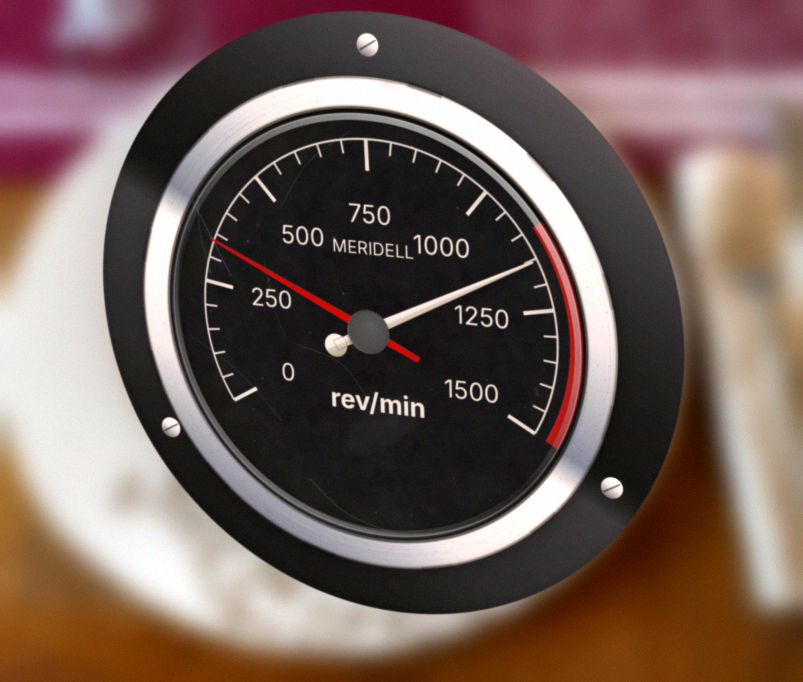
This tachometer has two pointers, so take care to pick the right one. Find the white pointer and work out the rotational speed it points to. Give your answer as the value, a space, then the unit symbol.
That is 1150 rpm
